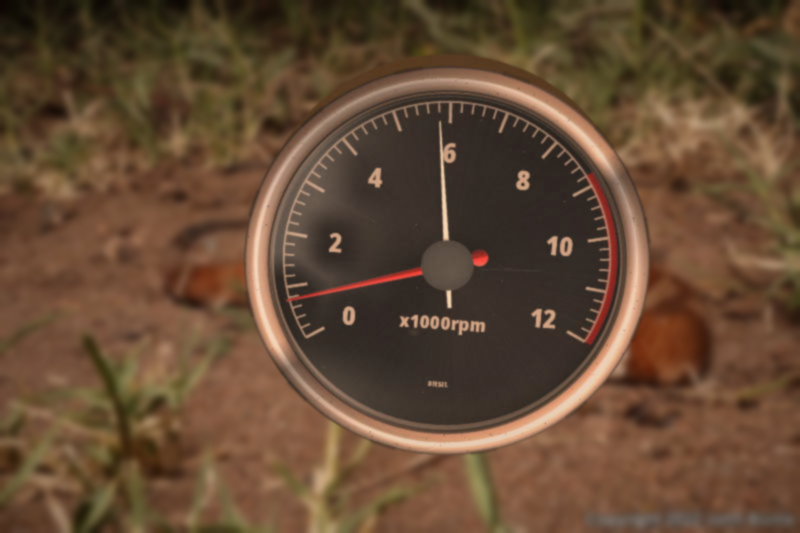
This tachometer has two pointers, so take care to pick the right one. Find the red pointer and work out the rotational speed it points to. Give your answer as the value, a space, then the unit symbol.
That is 800 rpm
